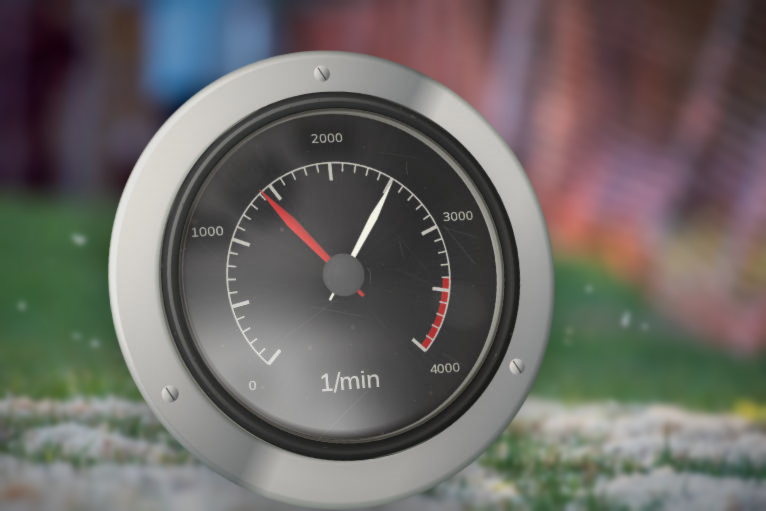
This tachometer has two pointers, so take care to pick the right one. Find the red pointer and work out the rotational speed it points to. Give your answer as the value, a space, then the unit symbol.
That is 1400 rpm
